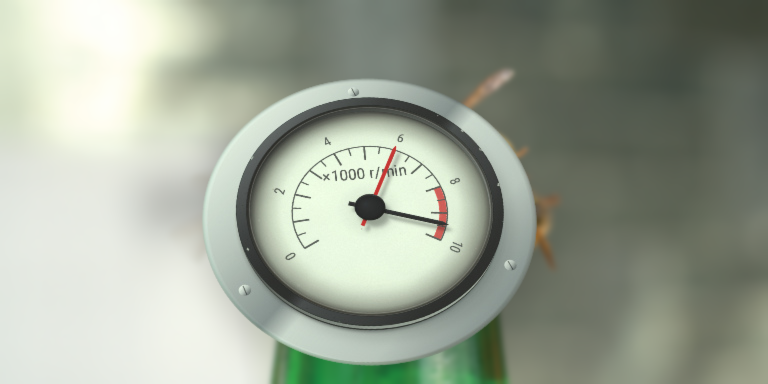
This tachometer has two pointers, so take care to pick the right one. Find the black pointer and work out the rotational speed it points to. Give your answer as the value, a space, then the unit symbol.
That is 9500 rpm
